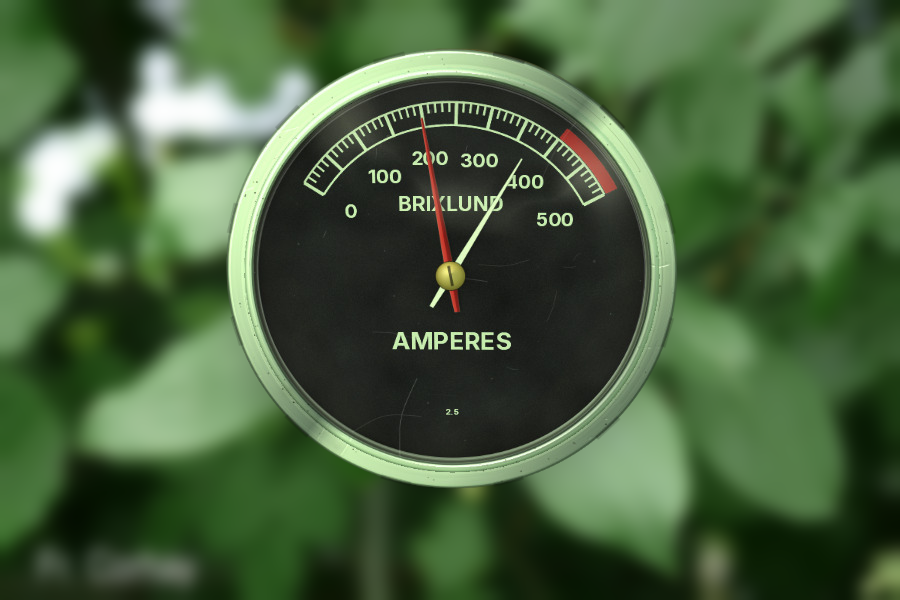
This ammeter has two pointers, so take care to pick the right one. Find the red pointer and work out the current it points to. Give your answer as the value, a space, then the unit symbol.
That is 200 A
